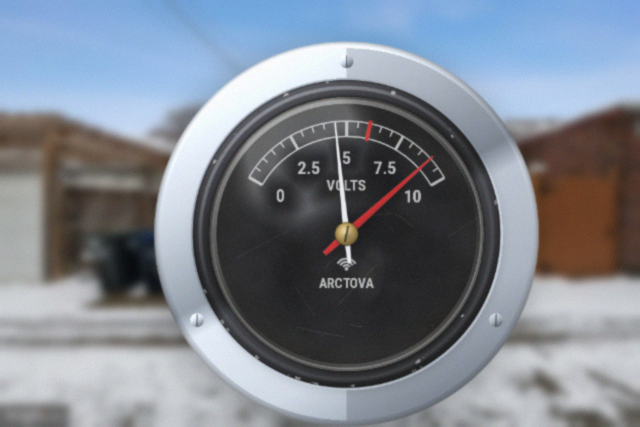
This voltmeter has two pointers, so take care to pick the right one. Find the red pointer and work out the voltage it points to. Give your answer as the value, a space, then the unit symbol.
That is 9 V
